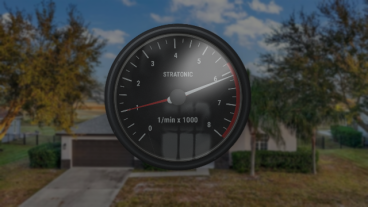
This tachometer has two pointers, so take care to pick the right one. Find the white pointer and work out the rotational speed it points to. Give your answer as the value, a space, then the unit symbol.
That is 6125 rpm
